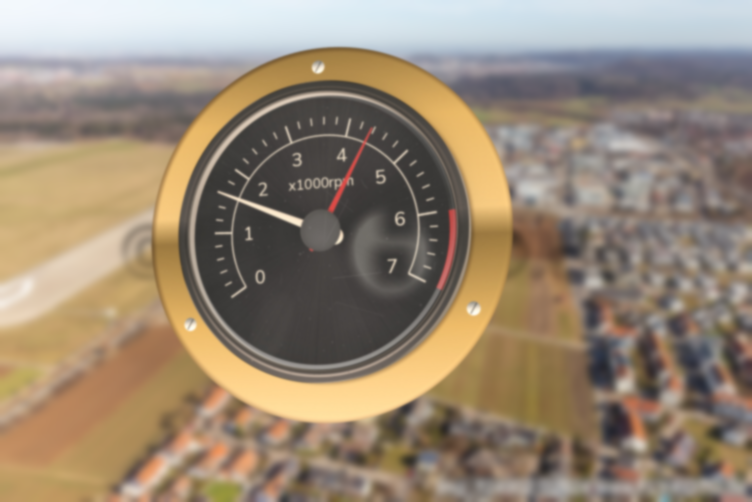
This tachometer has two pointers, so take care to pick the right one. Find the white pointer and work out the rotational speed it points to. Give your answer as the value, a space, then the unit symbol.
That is 1600 rpm
